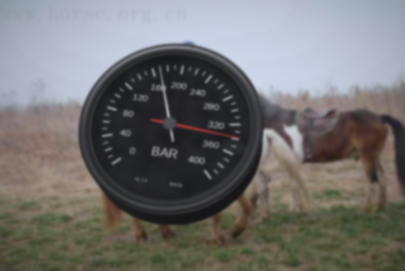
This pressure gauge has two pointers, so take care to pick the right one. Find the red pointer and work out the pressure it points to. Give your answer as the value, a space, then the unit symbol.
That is 340 bar
